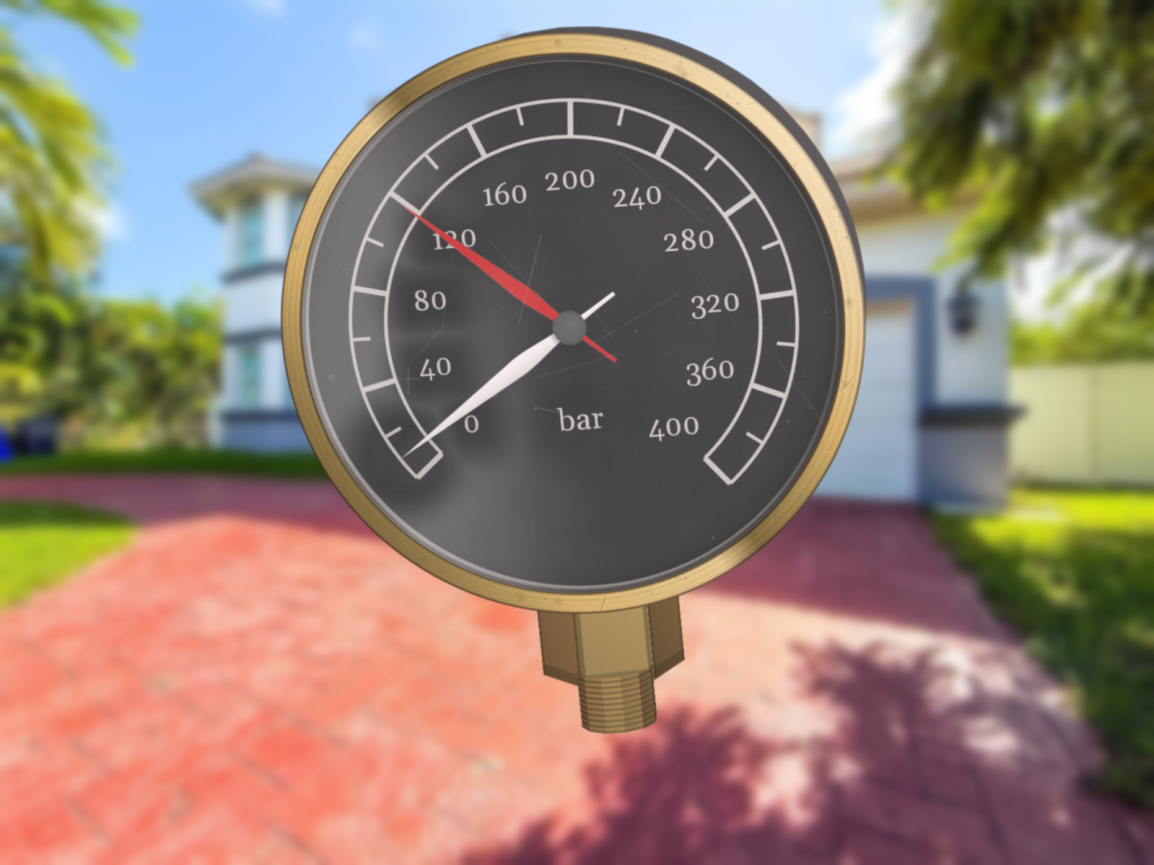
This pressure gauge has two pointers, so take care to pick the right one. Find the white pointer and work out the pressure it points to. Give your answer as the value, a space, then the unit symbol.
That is 10 bar
